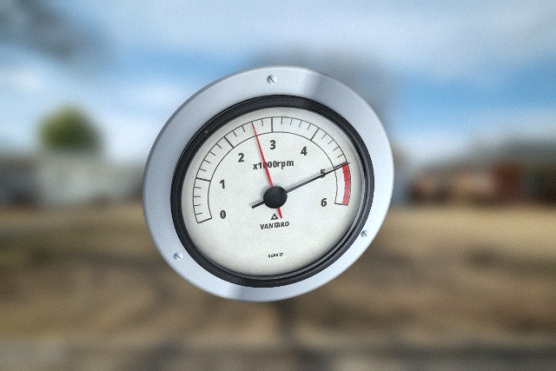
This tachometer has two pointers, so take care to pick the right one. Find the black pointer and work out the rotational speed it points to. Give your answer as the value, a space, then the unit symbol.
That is 5000 rpm
